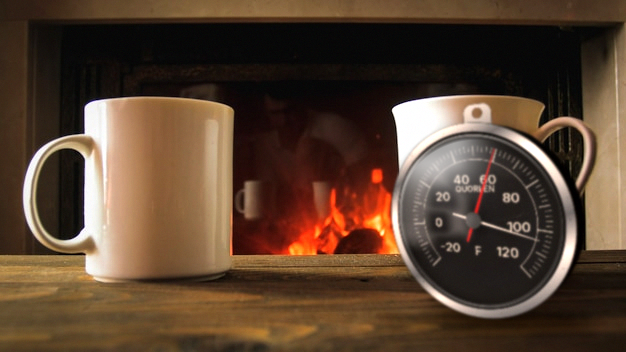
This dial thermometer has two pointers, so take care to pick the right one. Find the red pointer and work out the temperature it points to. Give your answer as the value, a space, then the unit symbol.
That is 60 °F
